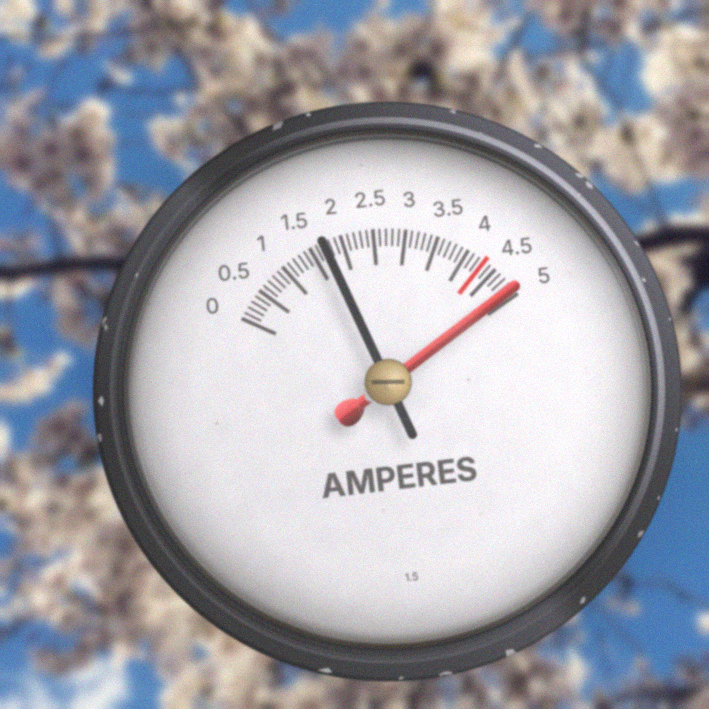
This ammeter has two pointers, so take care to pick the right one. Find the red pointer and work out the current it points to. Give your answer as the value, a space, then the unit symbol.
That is 4.9 A
